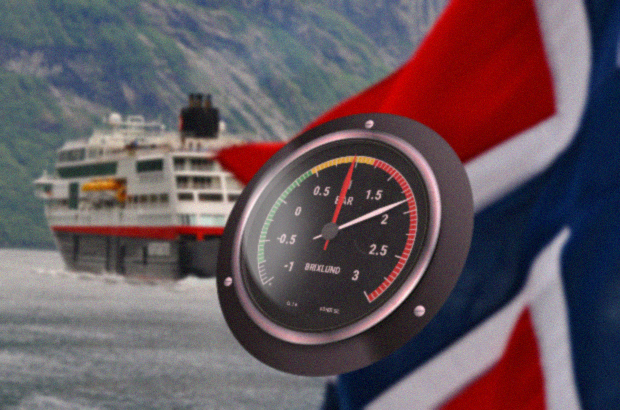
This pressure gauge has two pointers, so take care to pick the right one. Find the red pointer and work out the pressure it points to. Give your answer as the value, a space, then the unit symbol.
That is 1 bar
